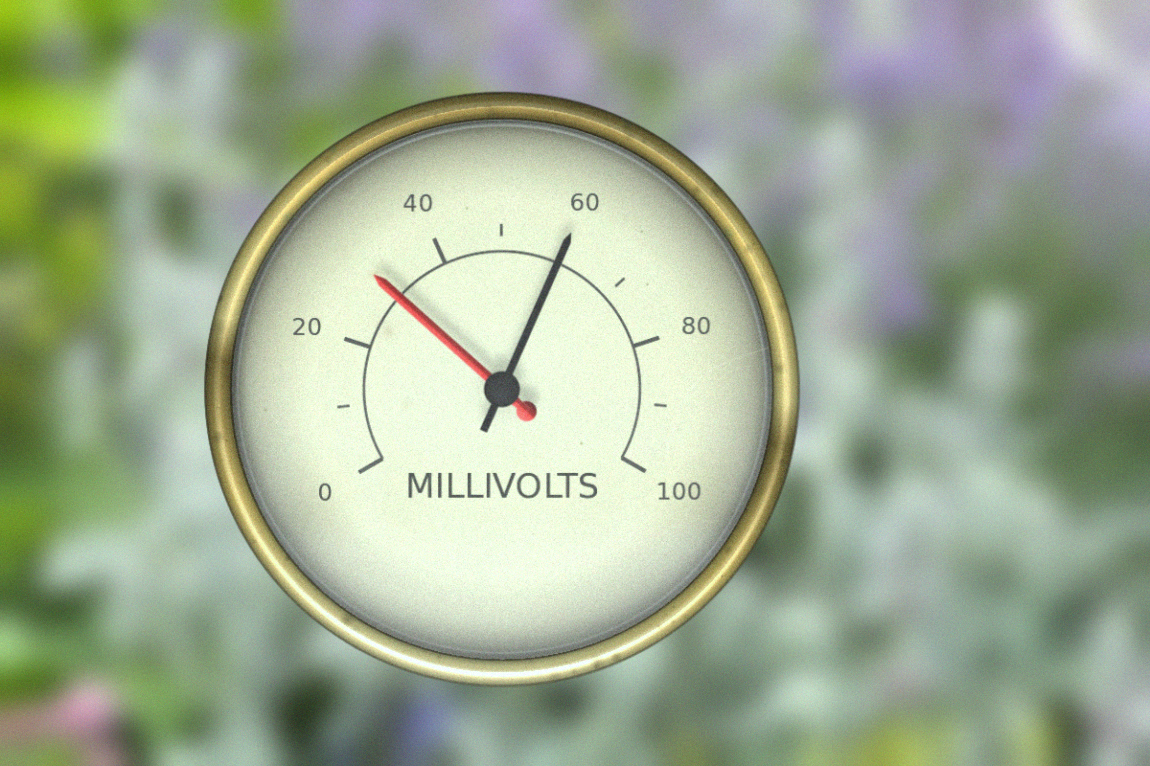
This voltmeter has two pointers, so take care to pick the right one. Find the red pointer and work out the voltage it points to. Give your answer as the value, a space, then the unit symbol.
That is 30 mV
